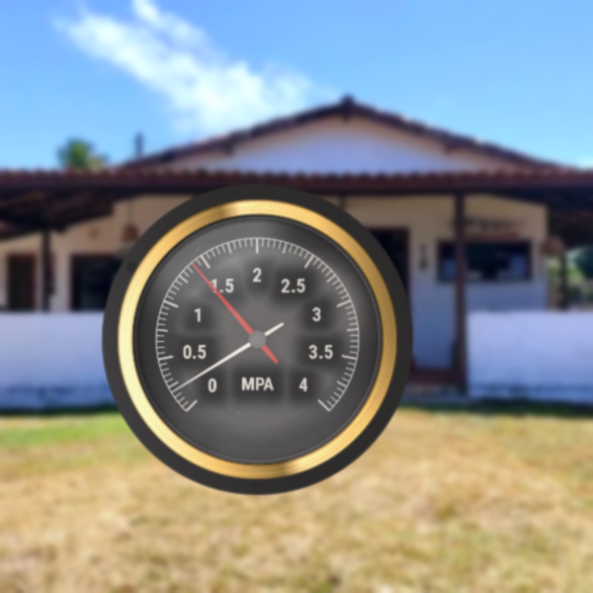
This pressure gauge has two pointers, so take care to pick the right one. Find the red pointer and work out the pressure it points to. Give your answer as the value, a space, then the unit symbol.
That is 1.4 MPa
